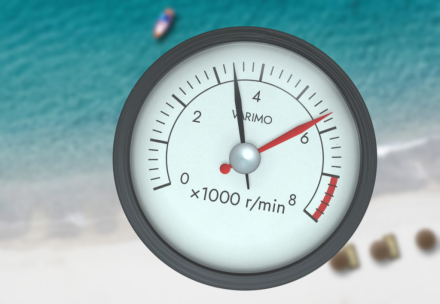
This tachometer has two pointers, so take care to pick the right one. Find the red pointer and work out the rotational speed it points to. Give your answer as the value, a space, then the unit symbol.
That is 5700 rpm
